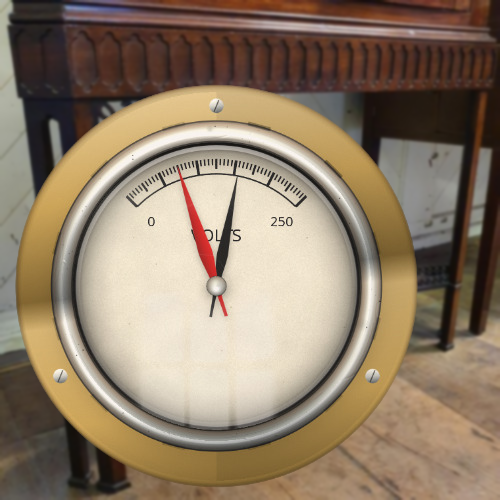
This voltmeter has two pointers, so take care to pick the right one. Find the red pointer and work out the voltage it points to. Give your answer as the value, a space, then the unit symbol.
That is 75 V
